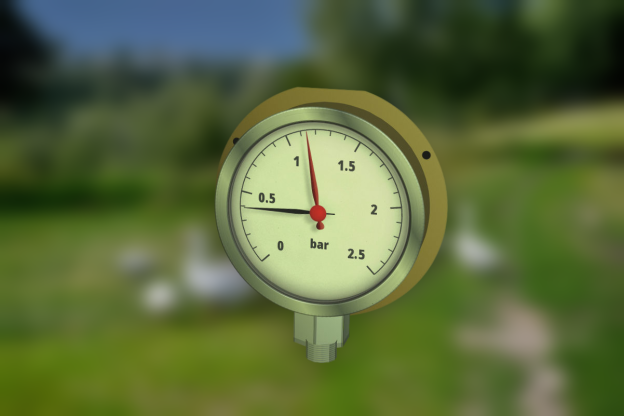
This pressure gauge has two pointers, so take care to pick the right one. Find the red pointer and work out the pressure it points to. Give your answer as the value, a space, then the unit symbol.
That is 1.15 bar
